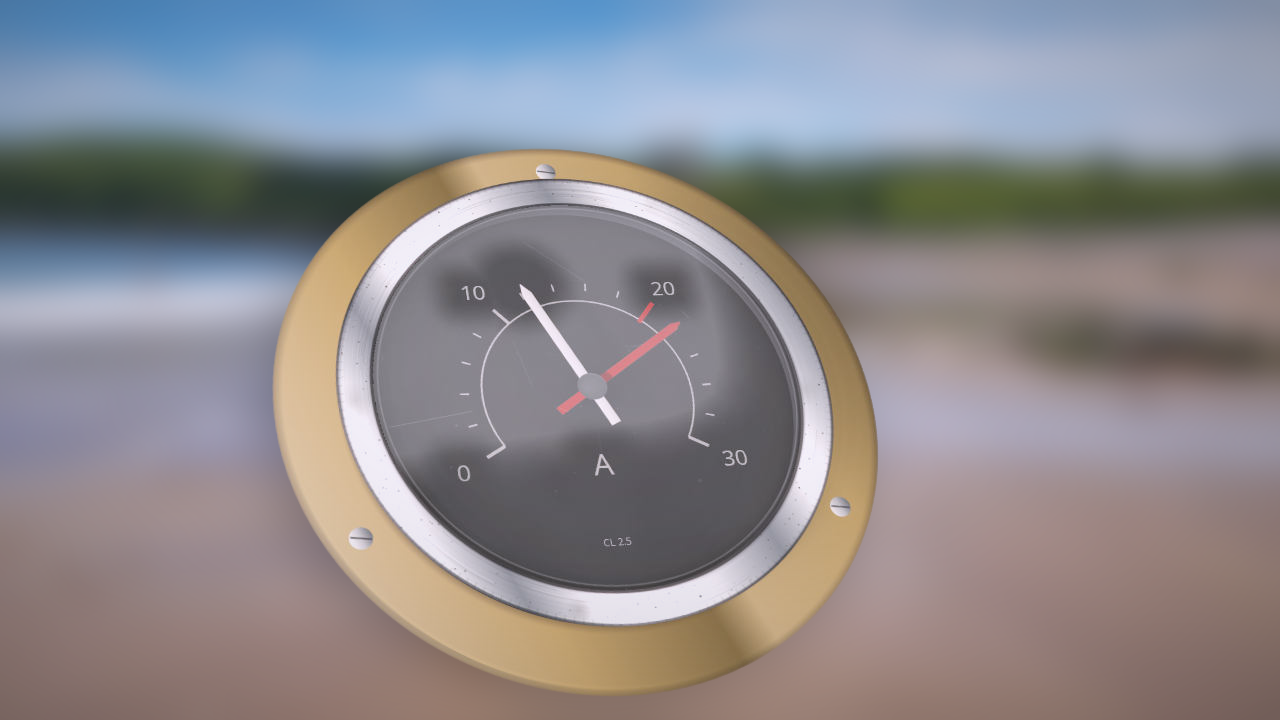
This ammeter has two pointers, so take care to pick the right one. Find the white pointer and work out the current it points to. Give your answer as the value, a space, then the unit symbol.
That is 12 A
